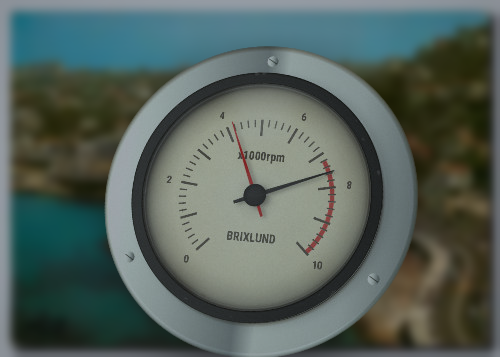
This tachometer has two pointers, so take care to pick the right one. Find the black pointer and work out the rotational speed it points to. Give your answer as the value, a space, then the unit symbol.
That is 7600 rpm
